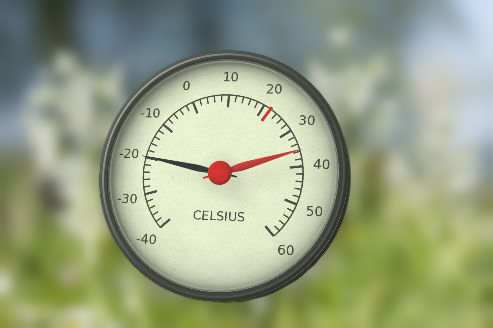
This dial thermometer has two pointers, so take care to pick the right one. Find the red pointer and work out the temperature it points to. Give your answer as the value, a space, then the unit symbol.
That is 36 °C
